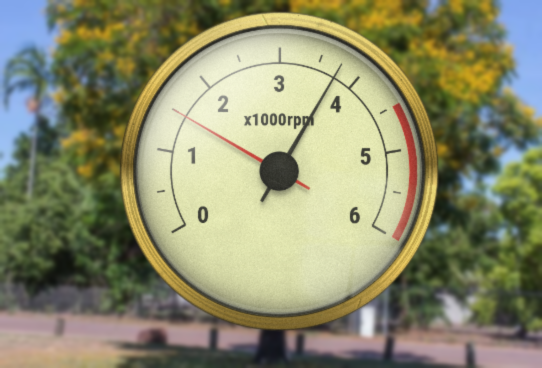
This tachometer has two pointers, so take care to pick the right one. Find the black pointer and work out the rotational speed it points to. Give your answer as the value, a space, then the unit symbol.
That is 3750 rpm
